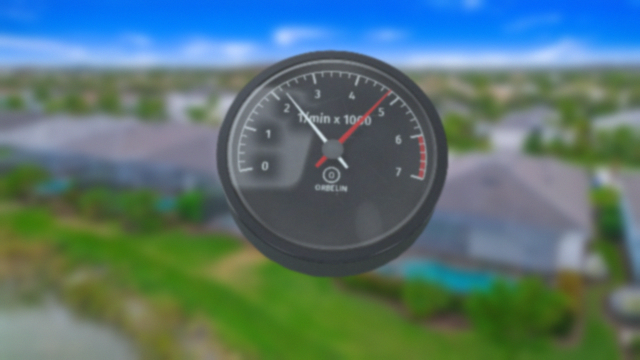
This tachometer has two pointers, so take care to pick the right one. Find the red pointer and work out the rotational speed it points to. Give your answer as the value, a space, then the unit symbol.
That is 4800 rpm
